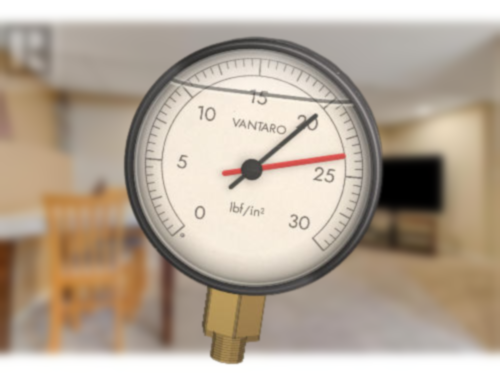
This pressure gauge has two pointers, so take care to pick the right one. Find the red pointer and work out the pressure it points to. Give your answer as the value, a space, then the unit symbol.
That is 23.5 psi
